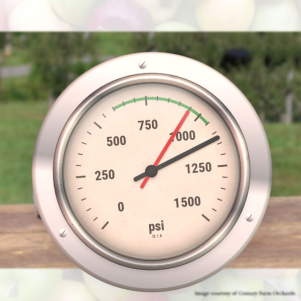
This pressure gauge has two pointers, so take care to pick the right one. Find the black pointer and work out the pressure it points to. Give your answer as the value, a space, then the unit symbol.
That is 1125 psi
